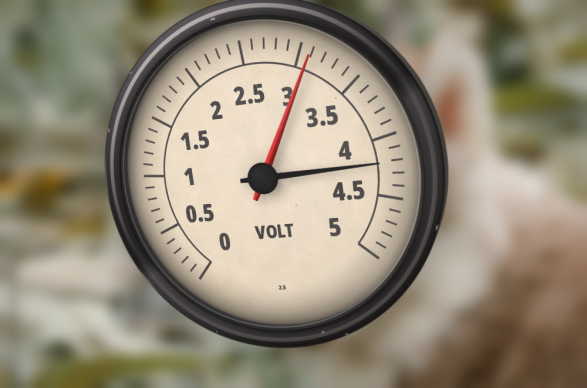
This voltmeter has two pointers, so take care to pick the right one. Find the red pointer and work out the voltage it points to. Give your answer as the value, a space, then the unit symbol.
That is 3.1 V
